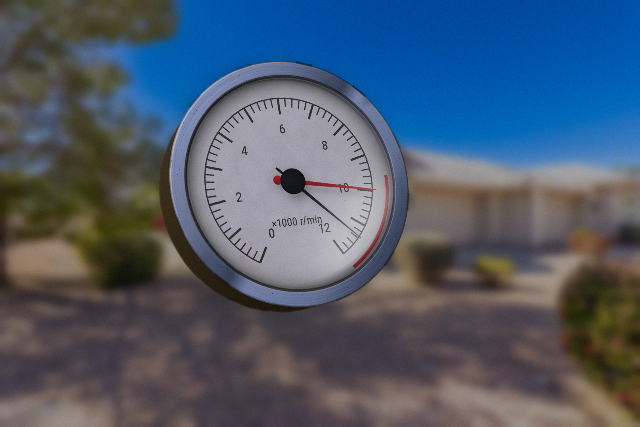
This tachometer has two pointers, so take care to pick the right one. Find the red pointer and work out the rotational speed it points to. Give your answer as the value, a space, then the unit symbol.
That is 10000 rpm
